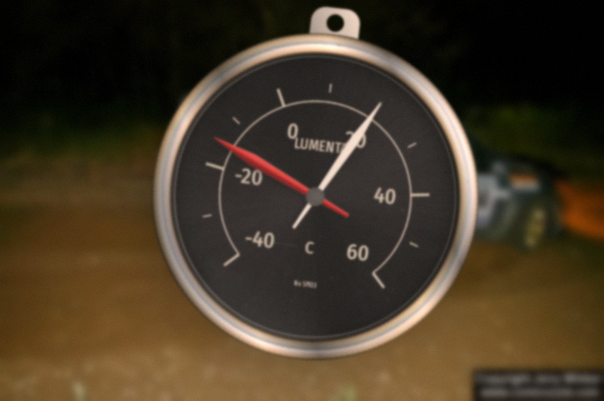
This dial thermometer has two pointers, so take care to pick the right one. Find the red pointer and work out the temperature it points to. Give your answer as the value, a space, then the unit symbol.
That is -15 °C
